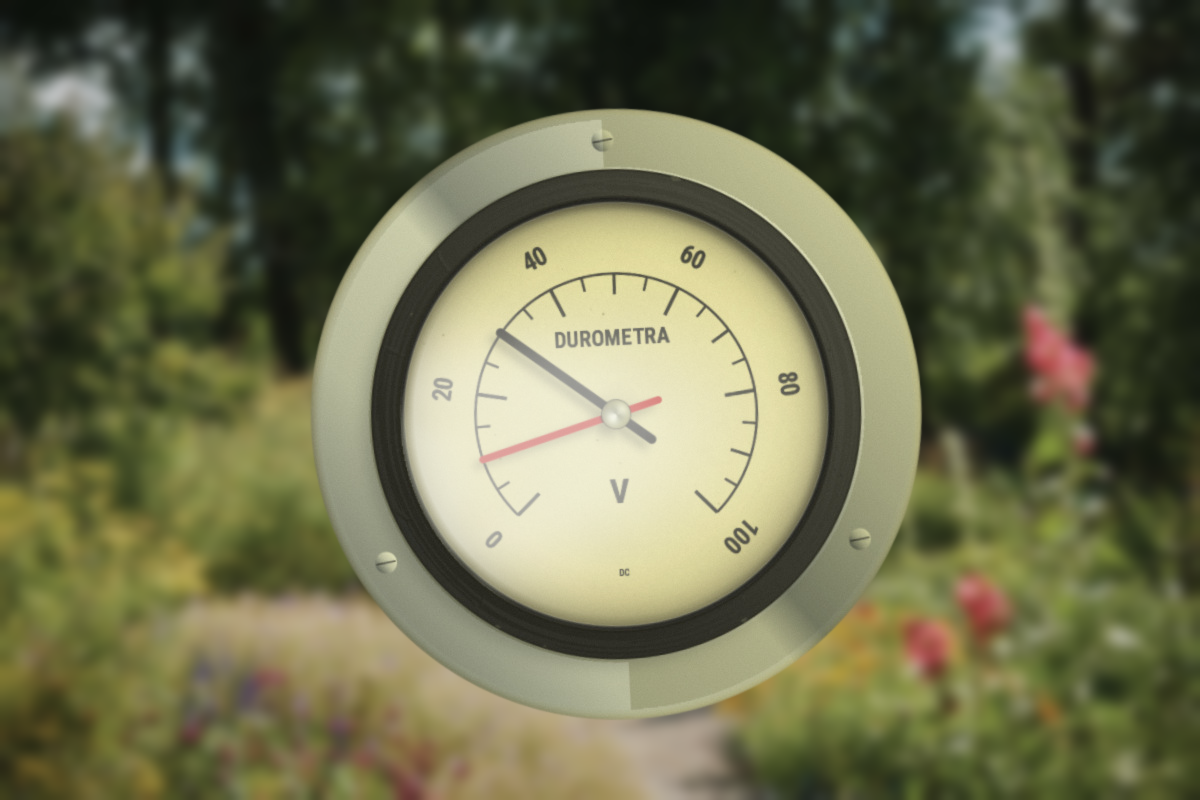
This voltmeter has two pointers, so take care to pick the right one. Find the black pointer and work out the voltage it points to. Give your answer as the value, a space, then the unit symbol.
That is 30 V
